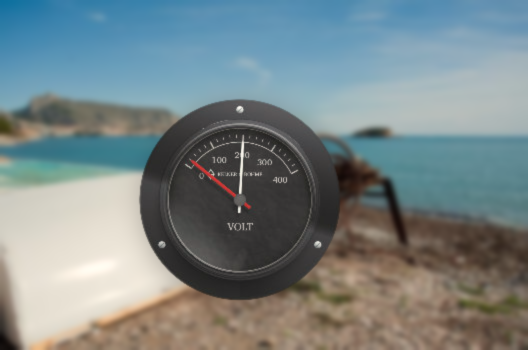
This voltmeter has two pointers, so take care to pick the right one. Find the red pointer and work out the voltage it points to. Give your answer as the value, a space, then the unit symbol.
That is 20 V
